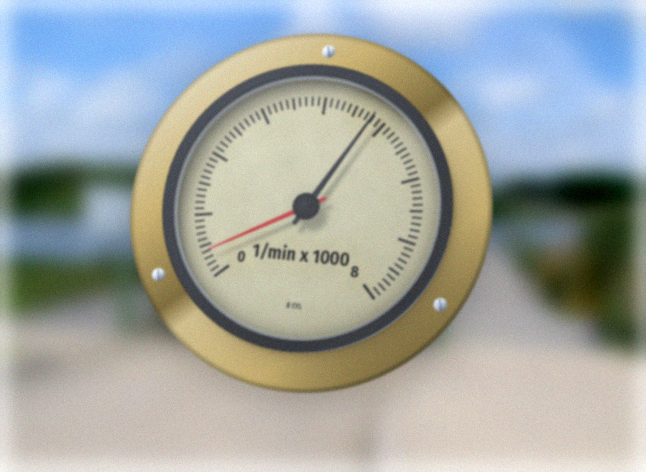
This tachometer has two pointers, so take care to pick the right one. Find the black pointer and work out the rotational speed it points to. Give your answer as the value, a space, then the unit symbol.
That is 4800 rpm
